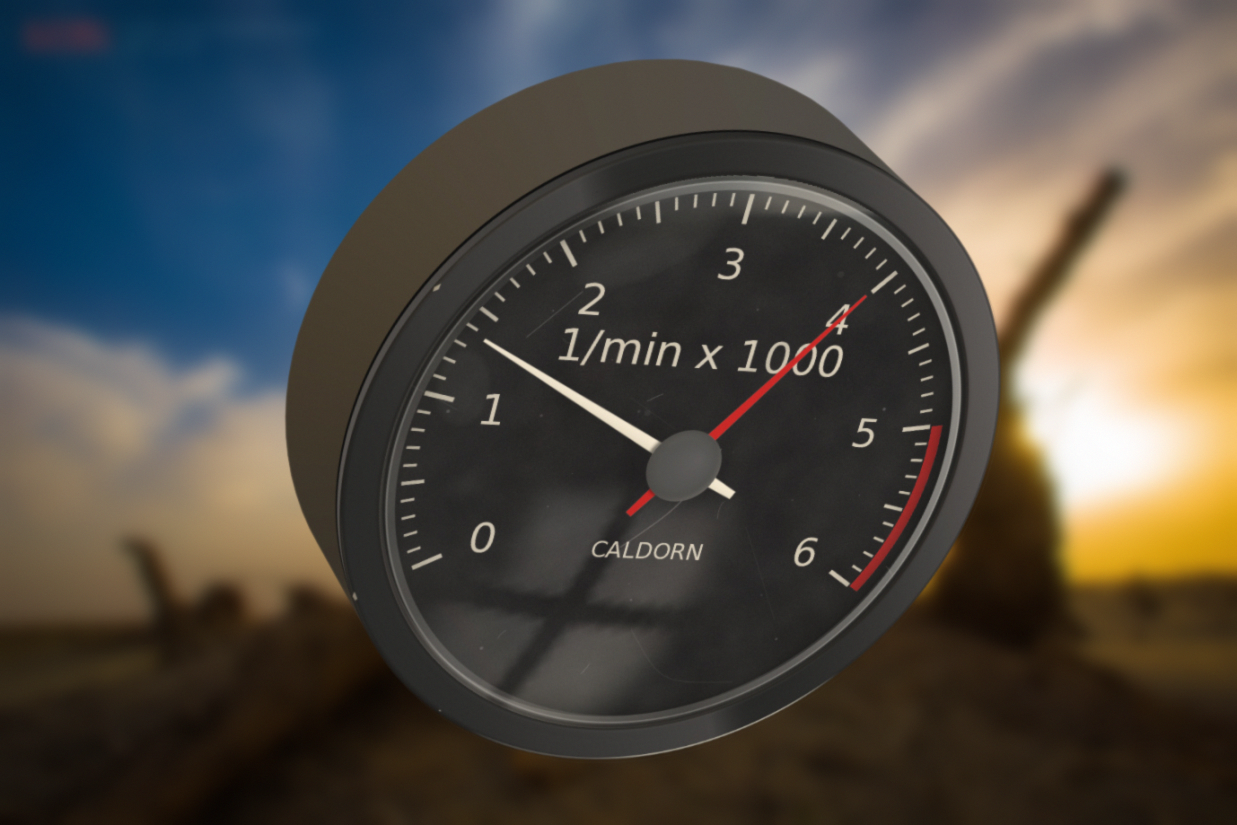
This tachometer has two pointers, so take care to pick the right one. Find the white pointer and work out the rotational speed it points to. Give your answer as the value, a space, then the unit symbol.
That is 1400 rpm
